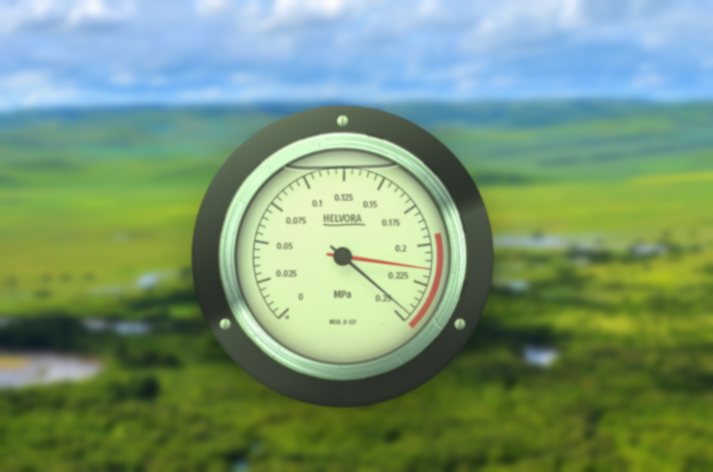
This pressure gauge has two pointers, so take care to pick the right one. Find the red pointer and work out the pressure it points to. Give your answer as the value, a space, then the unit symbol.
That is 0.215 MPa
